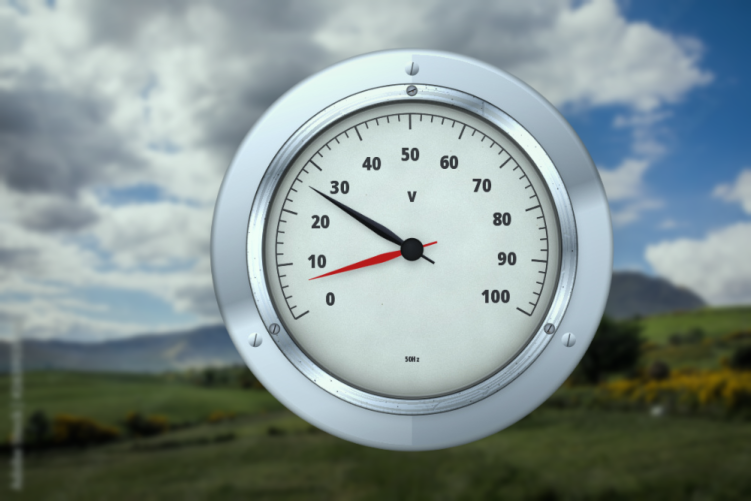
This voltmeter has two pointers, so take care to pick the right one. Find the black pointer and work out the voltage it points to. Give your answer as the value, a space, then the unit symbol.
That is 26 V
